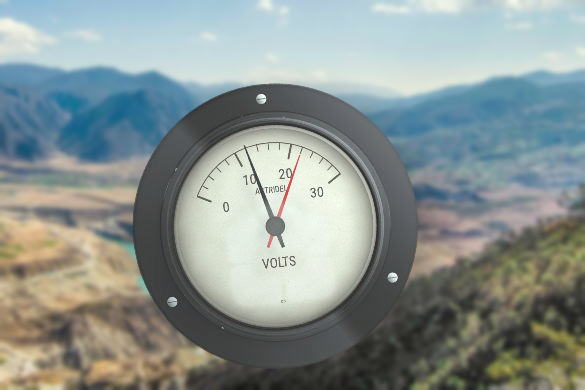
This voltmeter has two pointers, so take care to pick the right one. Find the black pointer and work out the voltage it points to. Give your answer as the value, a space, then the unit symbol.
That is 12 V
